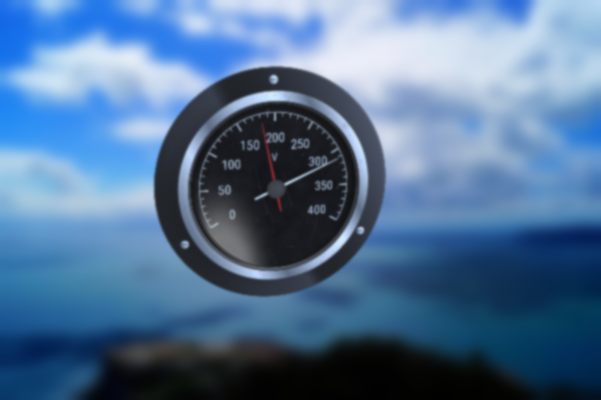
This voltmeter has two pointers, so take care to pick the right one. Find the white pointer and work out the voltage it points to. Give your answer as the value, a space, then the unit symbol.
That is 310 V
